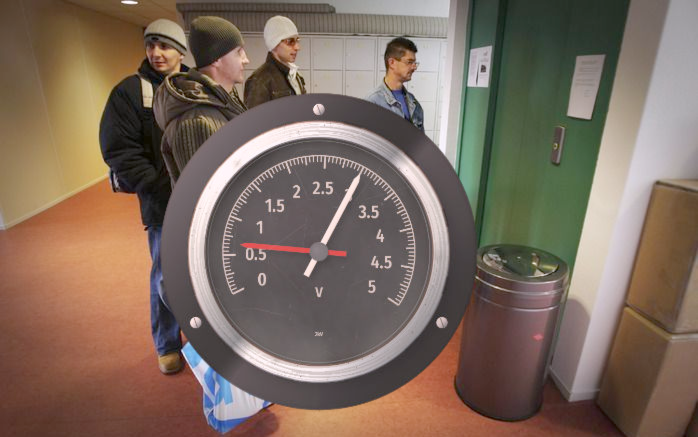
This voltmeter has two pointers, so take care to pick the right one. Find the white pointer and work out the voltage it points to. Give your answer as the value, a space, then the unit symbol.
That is 3 V
